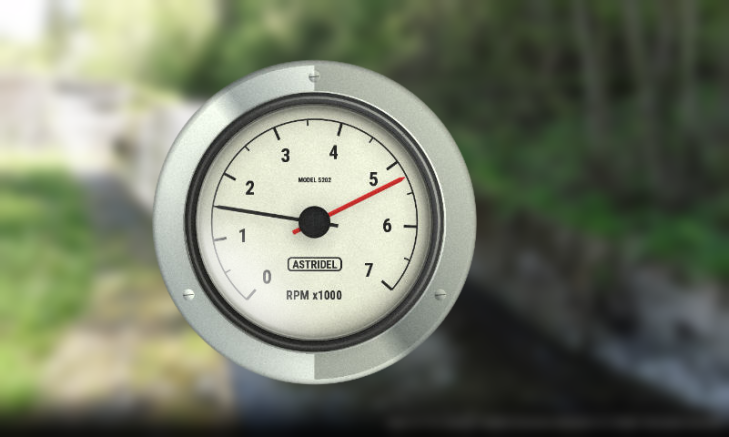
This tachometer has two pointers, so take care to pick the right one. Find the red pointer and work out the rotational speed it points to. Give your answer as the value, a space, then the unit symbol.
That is 5250 rpm
